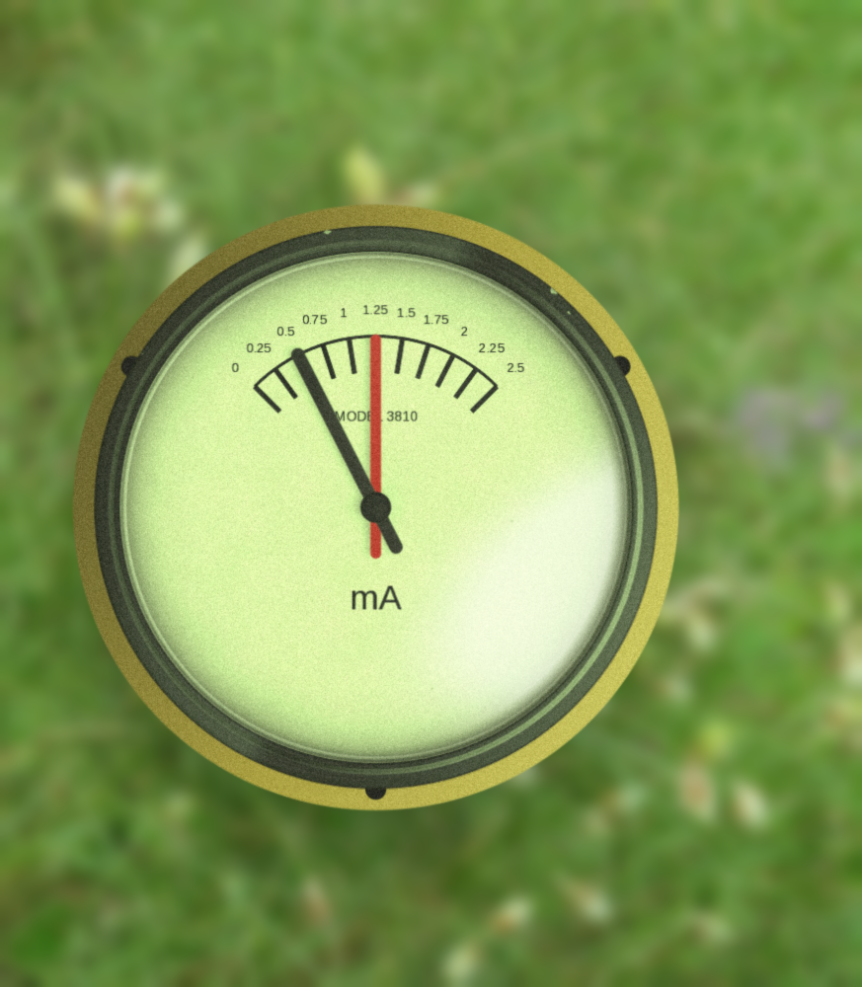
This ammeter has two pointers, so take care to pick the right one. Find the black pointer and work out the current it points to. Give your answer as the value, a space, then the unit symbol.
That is 0.5 mA
